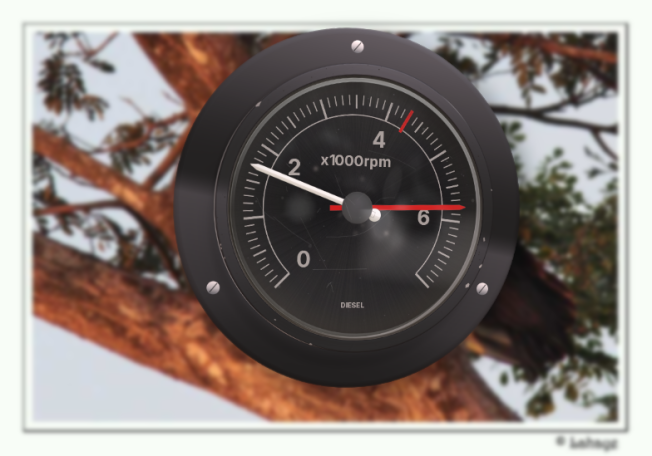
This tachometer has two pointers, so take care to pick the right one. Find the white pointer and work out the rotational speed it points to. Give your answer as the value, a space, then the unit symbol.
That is 1700 rpm
